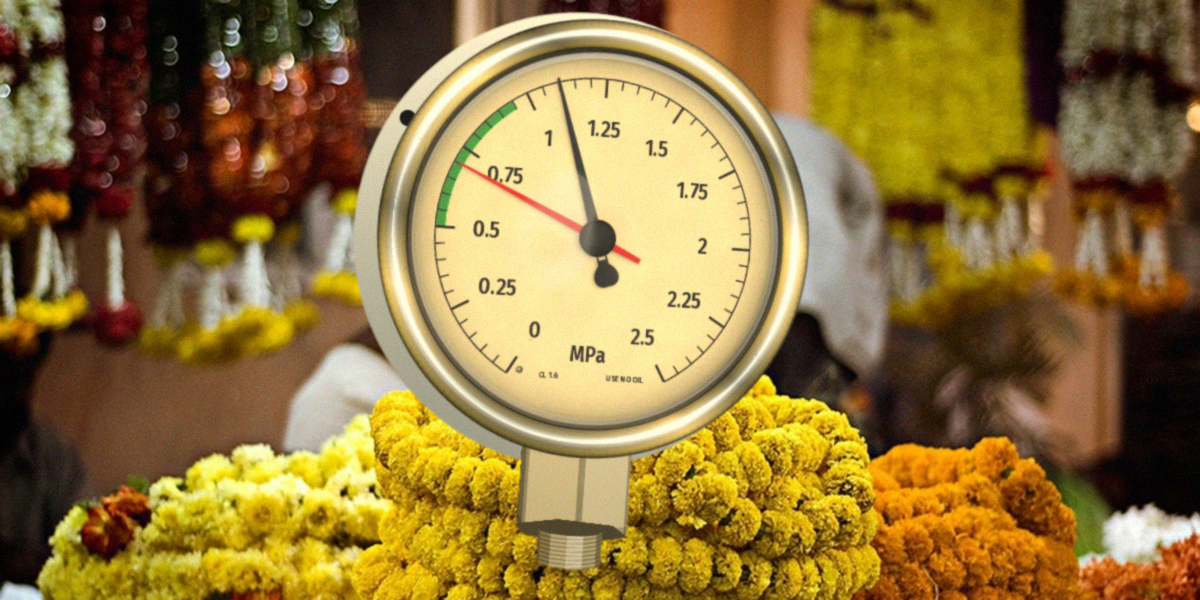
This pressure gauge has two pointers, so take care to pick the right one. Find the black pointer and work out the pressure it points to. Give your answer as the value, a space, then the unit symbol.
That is 1.1 MPa
